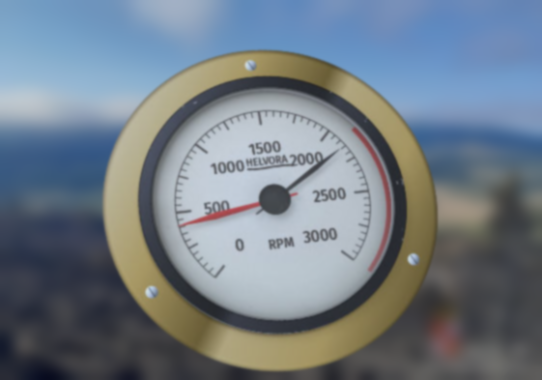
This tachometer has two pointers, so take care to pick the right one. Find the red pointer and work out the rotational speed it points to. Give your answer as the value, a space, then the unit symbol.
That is 400 rpm
